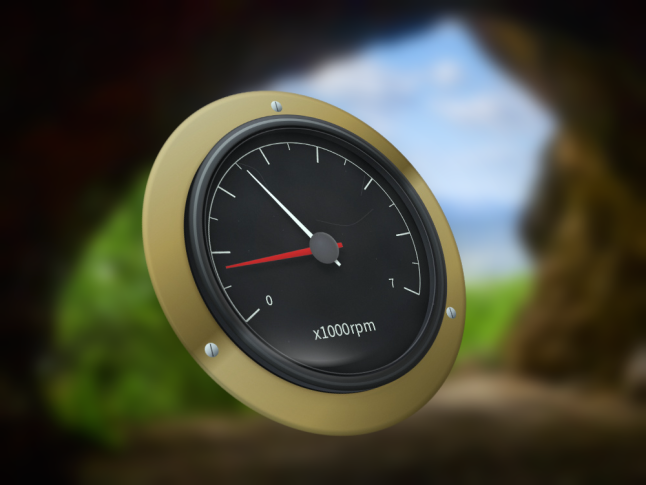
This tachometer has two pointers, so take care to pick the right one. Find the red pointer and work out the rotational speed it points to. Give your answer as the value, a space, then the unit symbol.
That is 750 rpm
